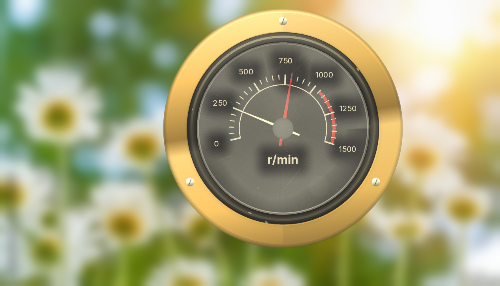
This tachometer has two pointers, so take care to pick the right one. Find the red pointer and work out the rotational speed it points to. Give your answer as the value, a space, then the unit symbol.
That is 800 rpm
